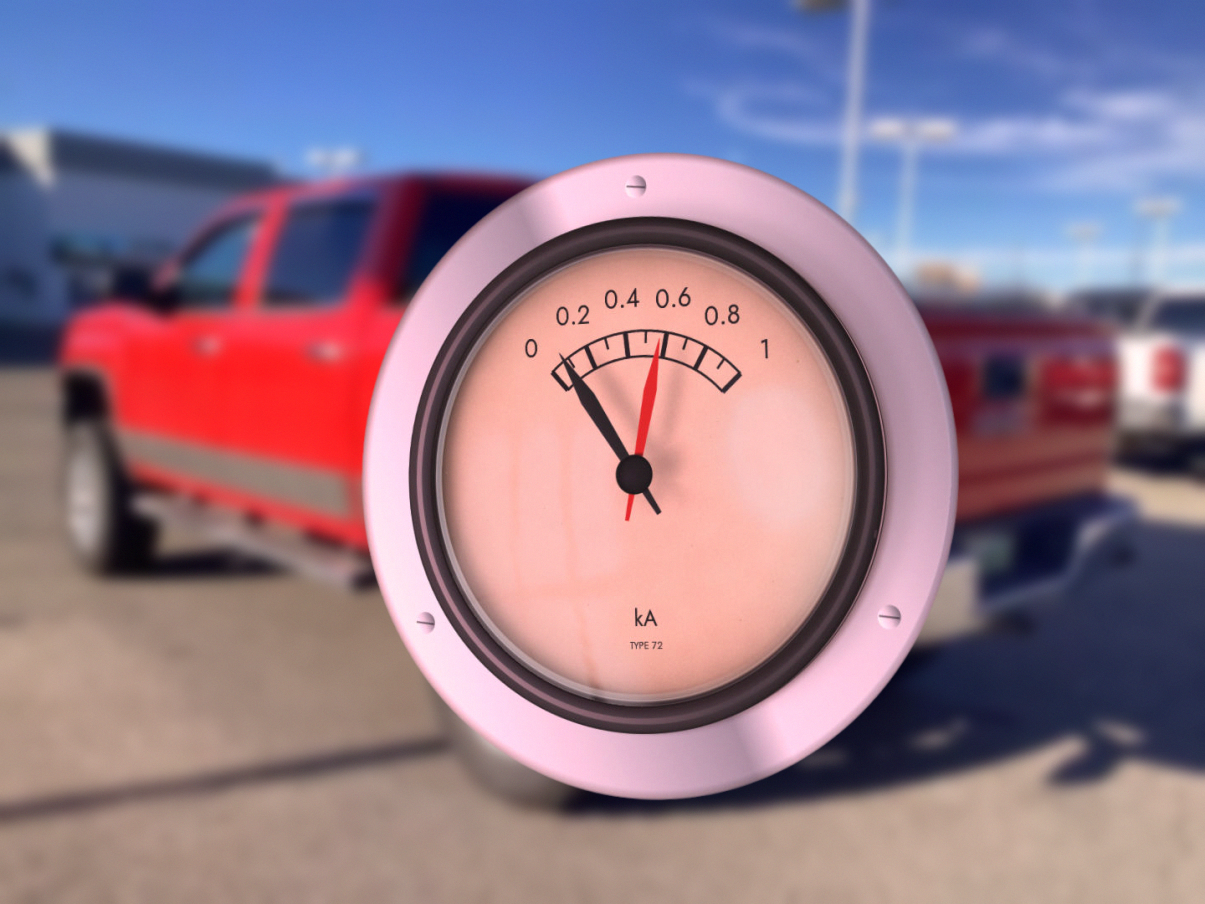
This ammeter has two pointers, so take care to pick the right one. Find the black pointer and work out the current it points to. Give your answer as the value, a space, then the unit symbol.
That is 0.1 kA
